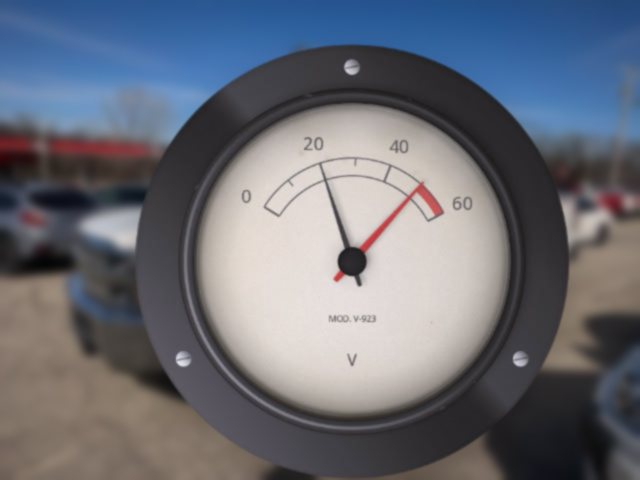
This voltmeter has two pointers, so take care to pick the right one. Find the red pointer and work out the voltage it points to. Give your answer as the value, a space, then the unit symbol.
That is 50 V
